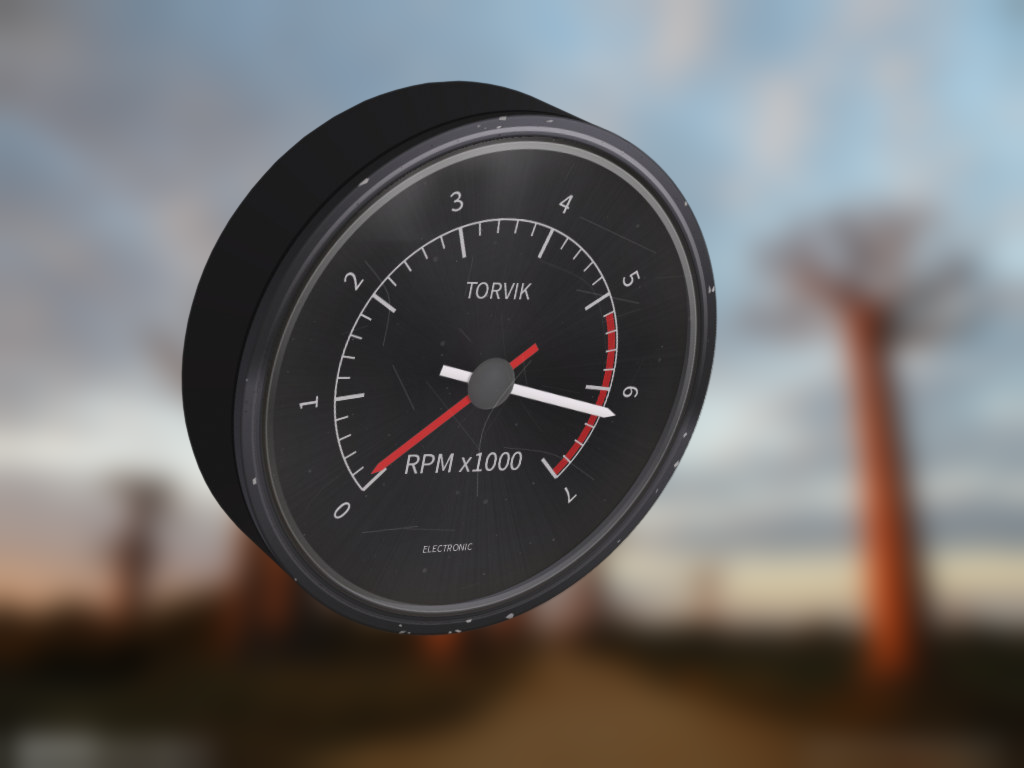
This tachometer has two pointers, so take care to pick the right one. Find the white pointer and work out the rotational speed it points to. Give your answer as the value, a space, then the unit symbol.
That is 6200 rpm
